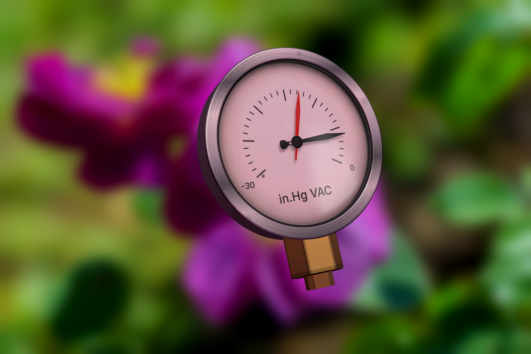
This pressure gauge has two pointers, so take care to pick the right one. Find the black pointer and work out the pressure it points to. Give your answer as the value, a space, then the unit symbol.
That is -4 inHg
